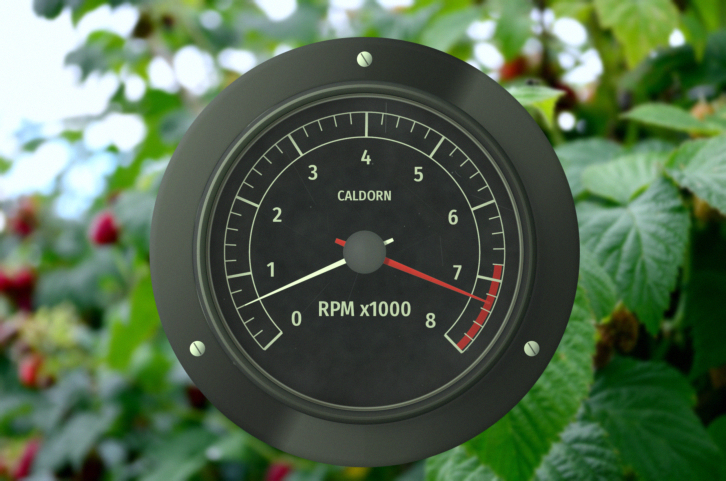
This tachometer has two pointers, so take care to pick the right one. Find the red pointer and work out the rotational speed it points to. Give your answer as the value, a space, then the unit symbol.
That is 7300 rpm
